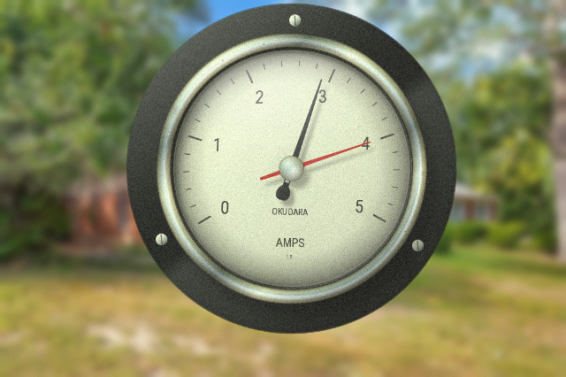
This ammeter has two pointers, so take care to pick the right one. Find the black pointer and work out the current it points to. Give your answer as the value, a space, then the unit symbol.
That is 2.9 A
